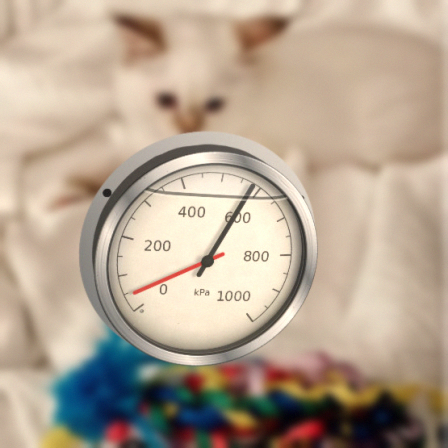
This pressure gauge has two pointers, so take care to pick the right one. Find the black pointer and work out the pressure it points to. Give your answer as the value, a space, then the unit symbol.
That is 575 kPa
